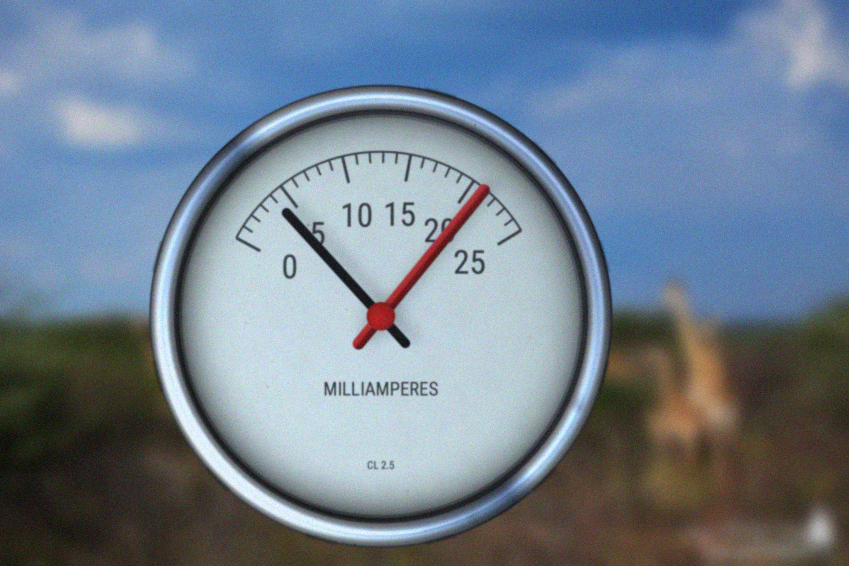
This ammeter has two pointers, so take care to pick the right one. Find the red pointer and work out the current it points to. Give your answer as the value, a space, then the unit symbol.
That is 21 mA
